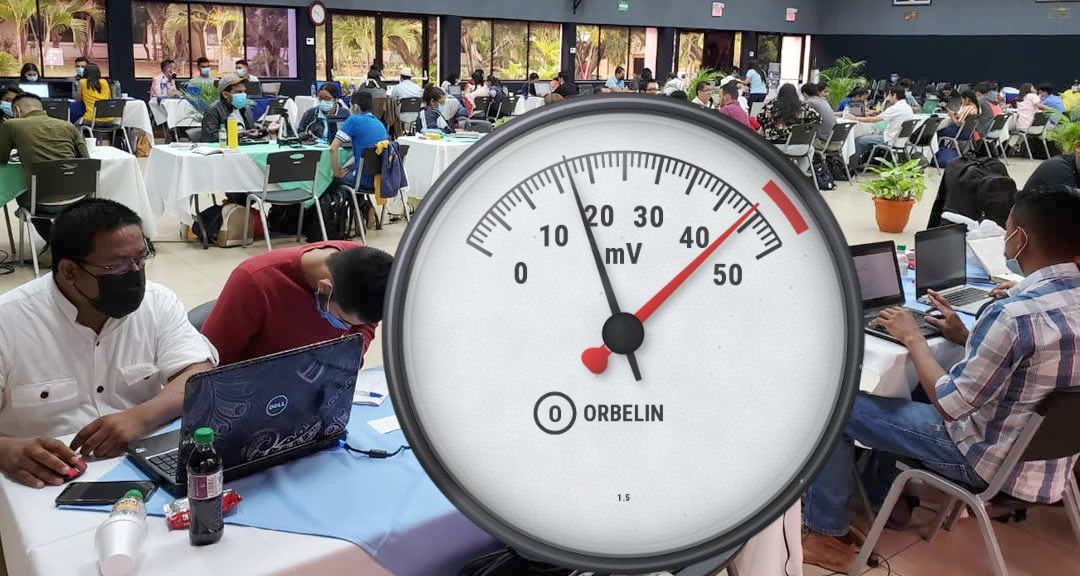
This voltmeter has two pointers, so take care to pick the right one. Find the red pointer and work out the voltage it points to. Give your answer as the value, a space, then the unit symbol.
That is 44 mV
